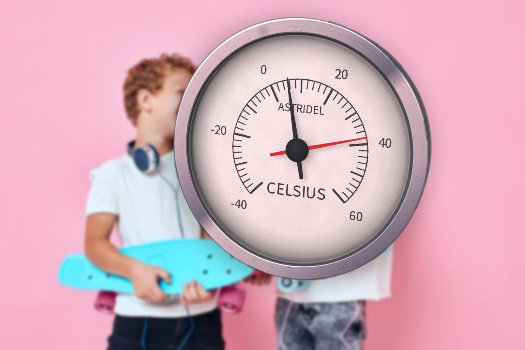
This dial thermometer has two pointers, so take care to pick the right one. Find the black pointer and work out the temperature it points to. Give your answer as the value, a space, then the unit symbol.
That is 6 °C
